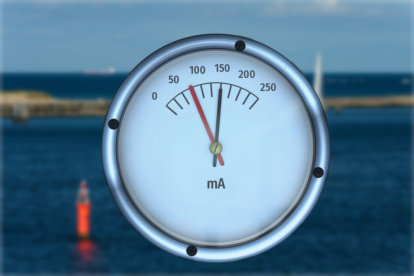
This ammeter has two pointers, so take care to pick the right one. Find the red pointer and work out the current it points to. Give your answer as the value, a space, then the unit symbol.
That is 75 mA
